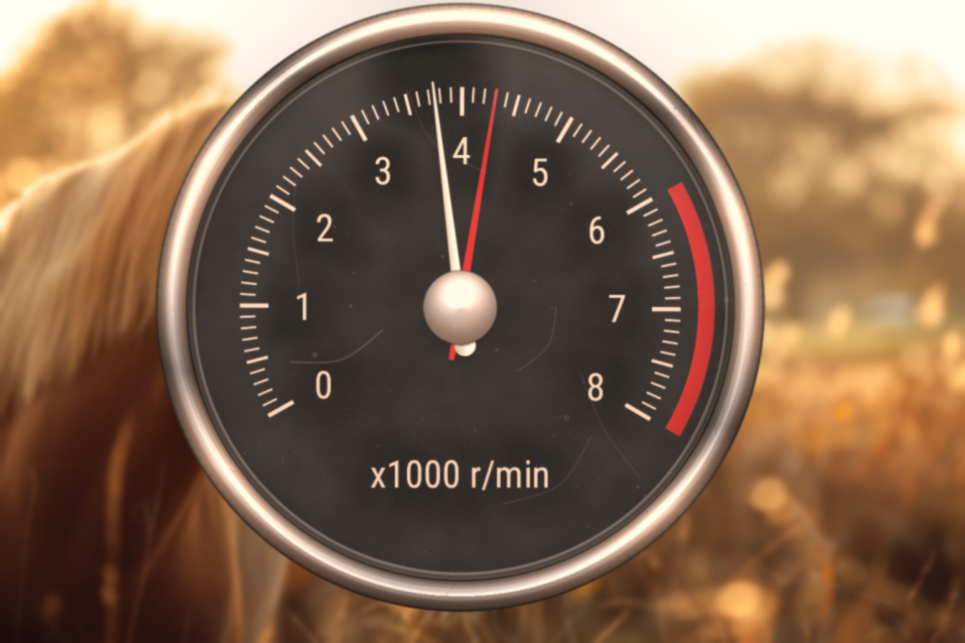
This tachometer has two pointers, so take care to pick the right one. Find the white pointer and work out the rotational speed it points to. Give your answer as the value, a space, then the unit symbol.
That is 3750 rpm
